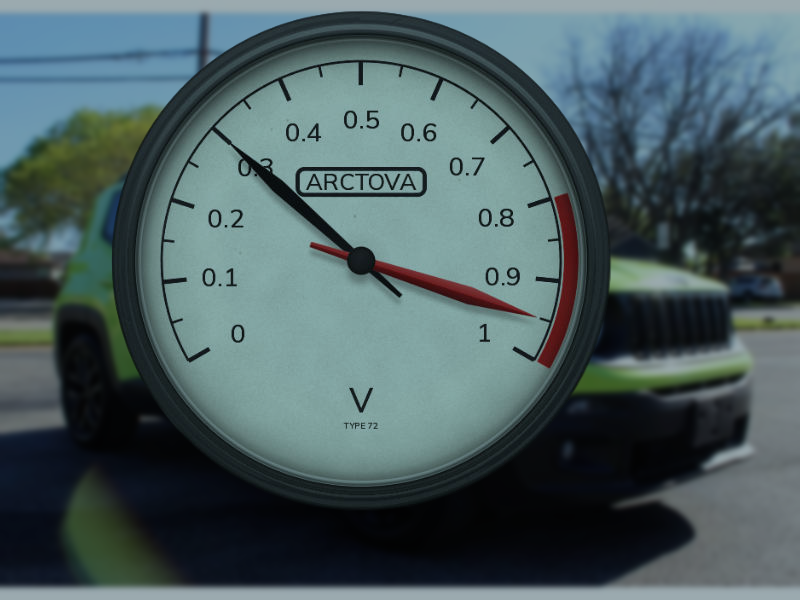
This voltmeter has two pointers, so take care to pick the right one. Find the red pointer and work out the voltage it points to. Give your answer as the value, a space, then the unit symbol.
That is 0.95 V
